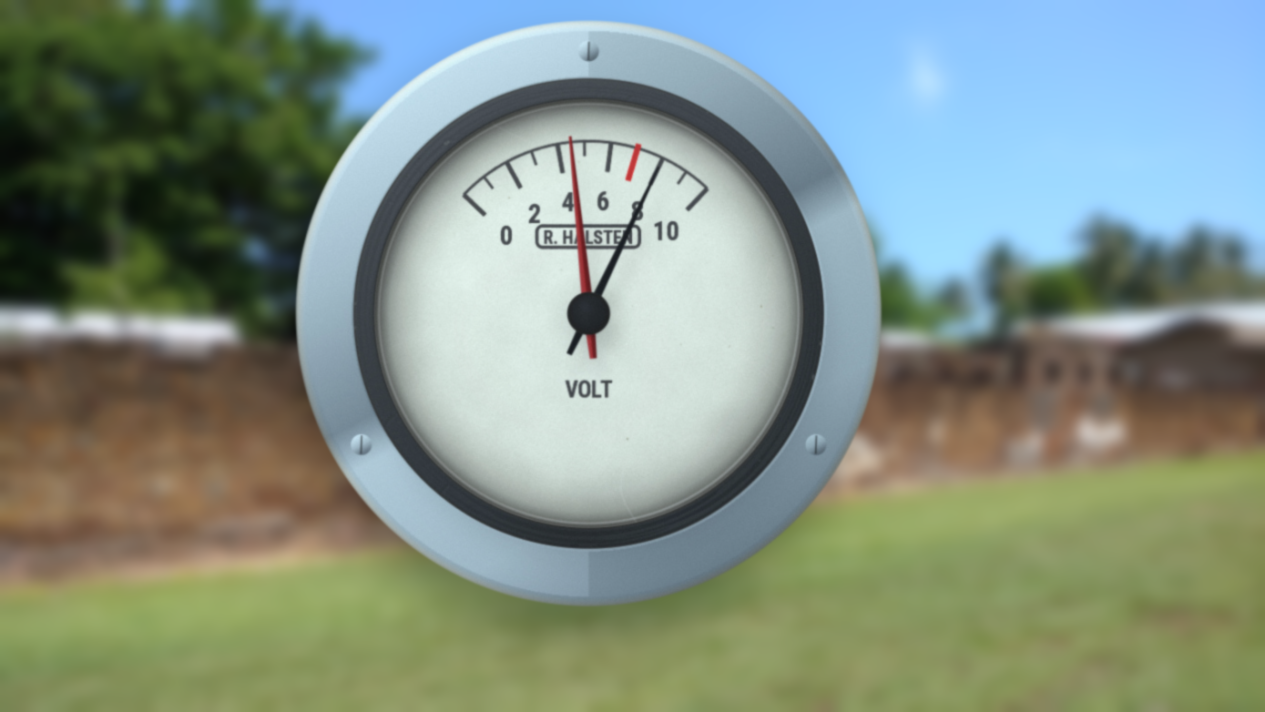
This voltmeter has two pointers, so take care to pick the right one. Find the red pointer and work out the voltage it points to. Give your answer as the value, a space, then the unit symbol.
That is 4.5 V
